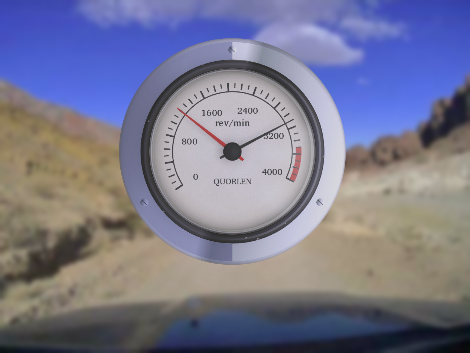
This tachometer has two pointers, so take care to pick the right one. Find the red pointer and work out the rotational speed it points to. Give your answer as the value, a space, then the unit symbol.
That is 1200 rpm
